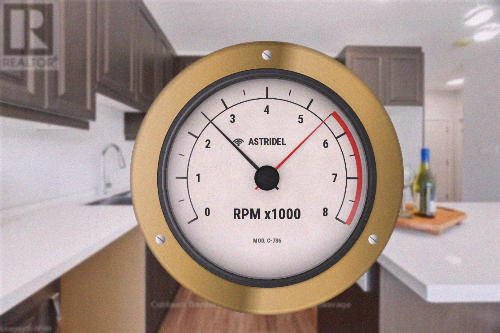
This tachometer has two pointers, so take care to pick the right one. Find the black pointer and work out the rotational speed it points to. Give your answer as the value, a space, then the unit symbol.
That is 2500 rpm
